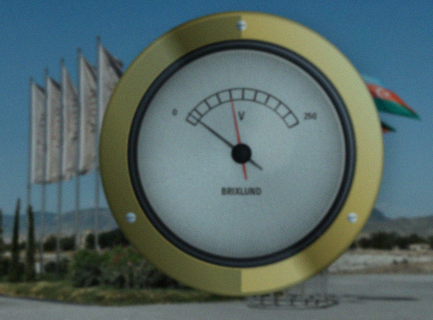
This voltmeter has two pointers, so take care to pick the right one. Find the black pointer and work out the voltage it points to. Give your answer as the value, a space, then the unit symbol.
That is 12.5 V
